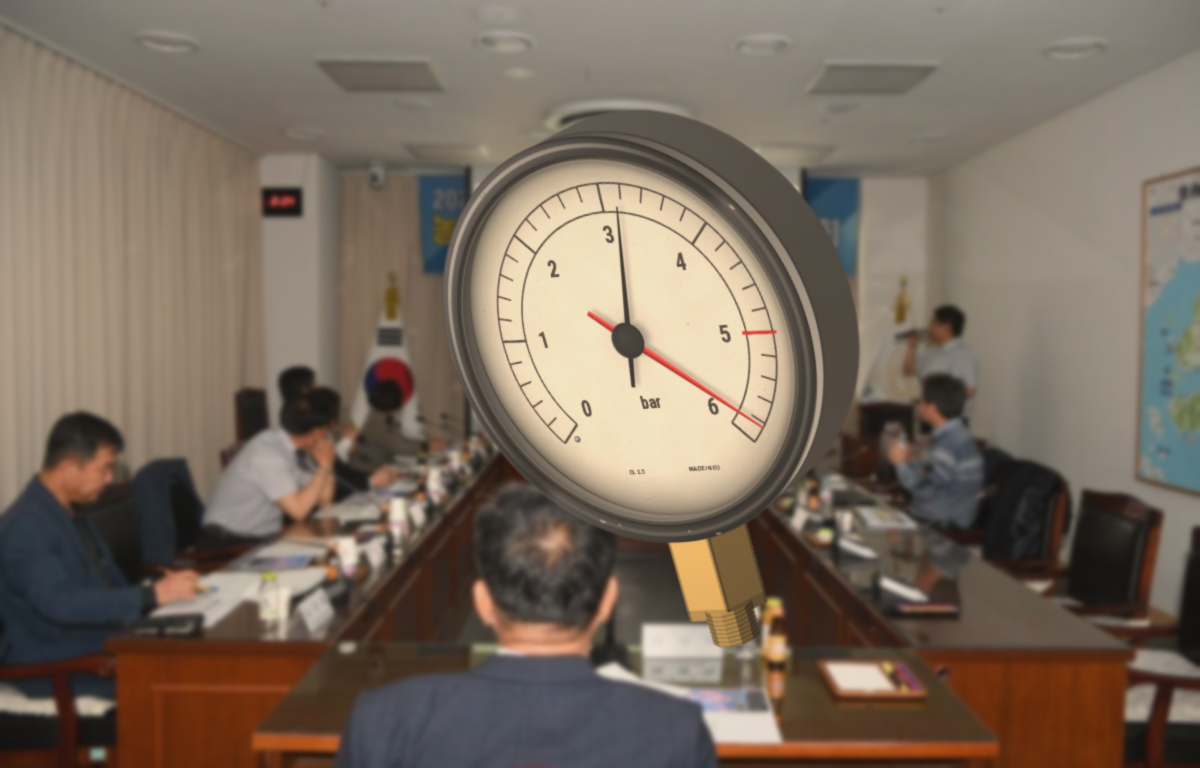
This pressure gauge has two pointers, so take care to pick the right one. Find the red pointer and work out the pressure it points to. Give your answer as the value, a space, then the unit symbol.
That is 5.8 bar
